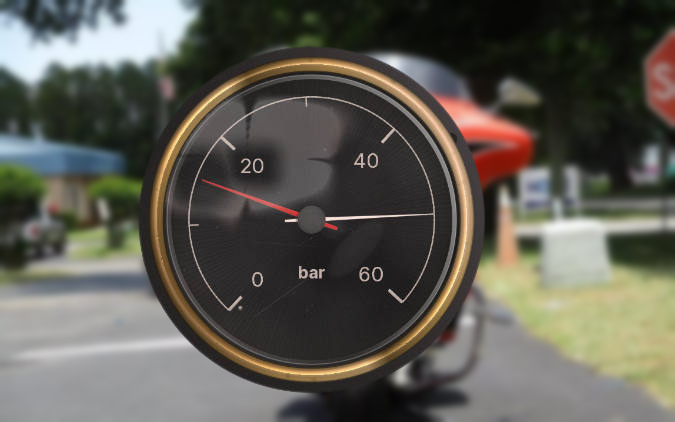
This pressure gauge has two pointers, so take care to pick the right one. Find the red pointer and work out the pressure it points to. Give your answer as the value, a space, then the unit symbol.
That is 15 bar
